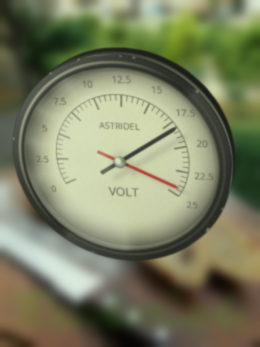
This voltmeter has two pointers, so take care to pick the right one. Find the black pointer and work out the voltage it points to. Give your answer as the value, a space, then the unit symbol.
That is 18 V
